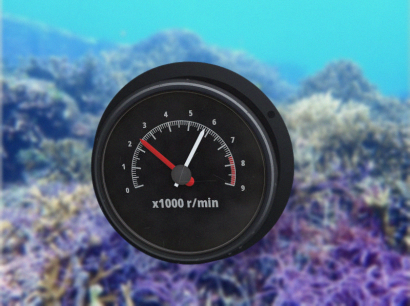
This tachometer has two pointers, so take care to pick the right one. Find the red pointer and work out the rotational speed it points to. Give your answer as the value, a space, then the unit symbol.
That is 2500 rpm
